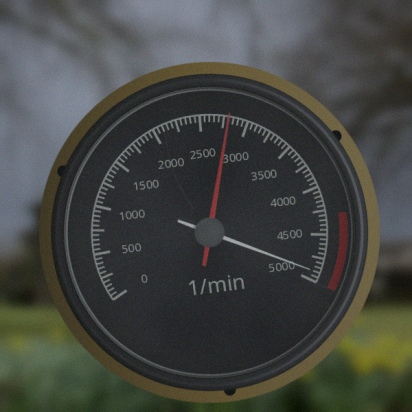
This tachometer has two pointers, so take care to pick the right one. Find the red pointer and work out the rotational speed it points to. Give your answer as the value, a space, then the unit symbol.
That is 2800 rpm
